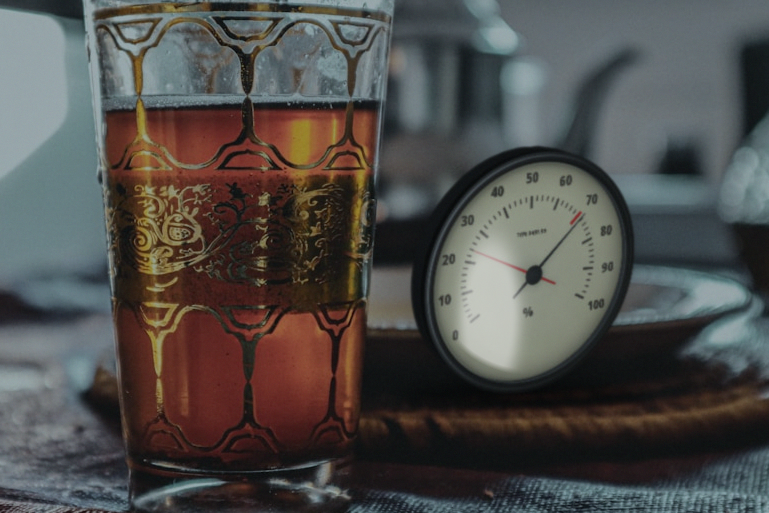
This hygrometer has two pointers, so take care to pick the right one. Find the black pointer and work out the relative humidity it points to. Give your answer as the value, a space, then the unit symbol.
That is 70 %
